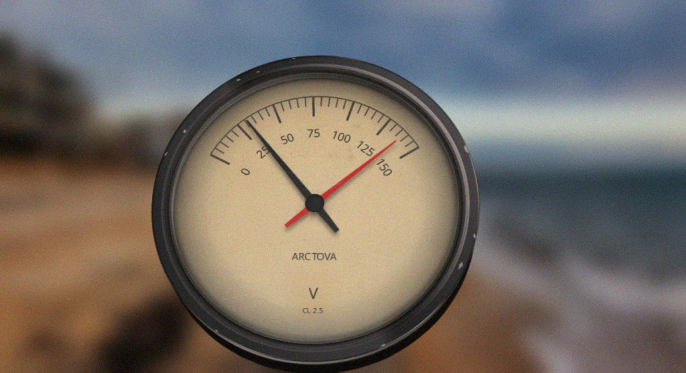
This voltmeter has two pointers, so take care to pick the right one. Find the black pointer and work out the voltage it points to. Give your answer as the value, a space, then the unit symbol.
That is 30 V
